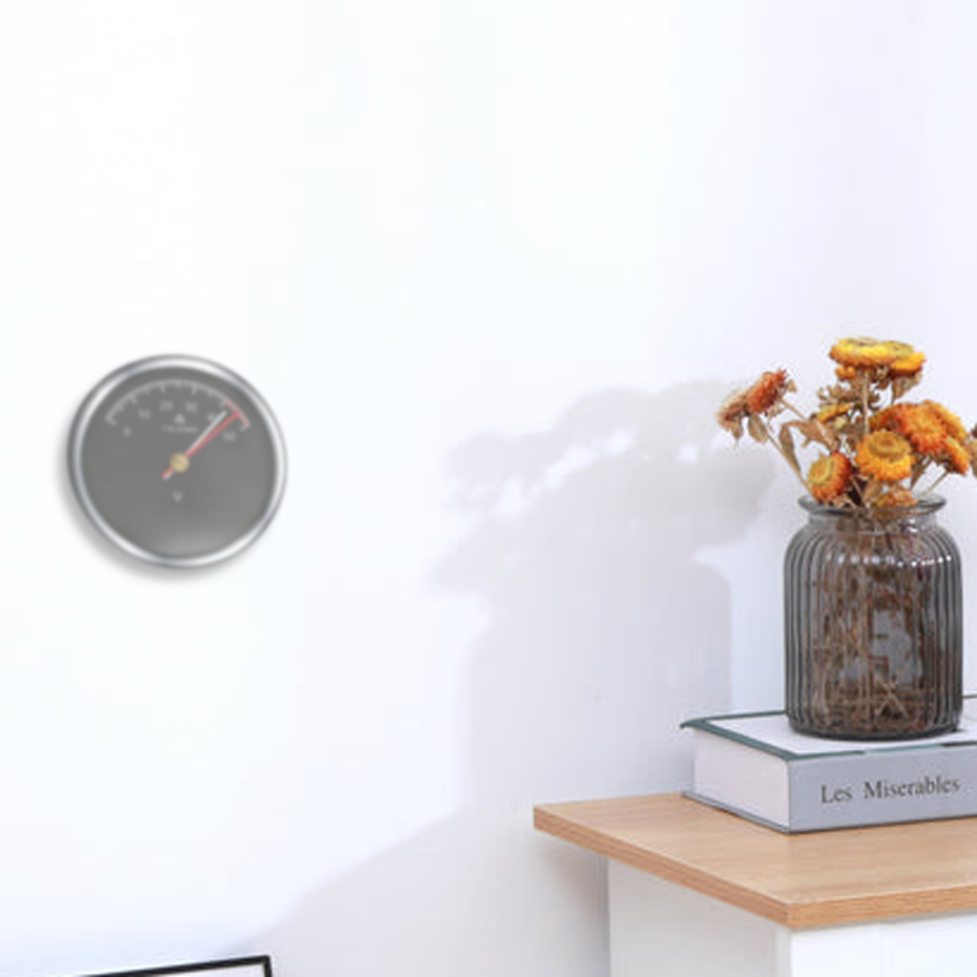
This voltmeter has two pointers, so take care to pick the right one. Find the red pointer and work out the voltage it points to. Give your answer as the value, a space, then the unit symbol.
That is 45 V
